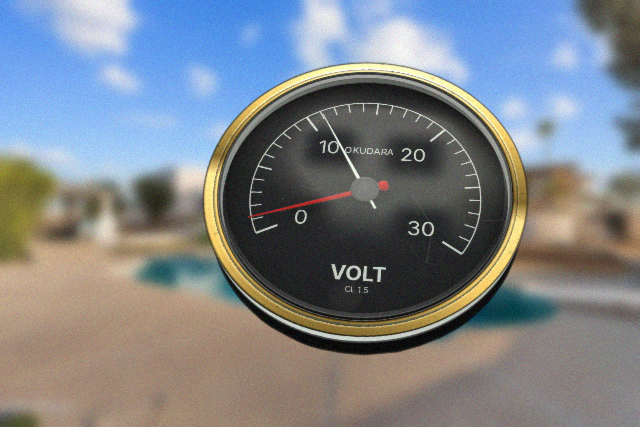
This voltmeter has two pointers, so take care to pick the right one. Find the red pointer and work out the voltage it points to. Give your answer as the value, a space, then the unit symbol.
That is 1 V
